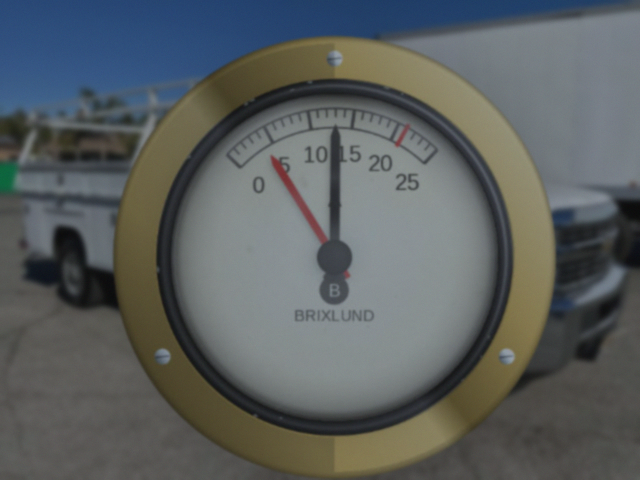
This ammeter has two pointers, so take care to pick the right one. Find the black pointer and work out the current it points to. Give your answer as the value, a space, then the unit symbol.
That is 13 A
